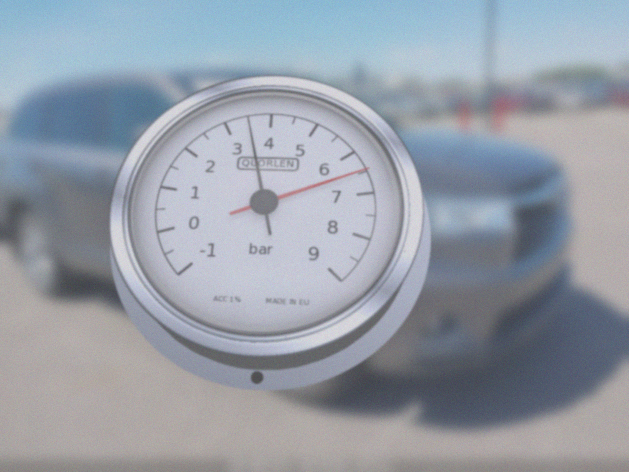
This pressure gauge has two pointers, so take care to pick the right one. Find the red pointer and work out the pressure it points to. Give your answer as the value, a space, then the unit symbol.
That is 6.5 bar
